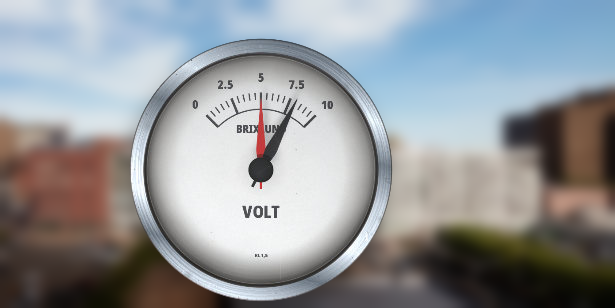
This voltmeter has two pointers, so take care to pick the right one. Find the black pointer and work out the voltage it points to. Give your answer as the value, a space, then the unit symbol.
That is 8 V
